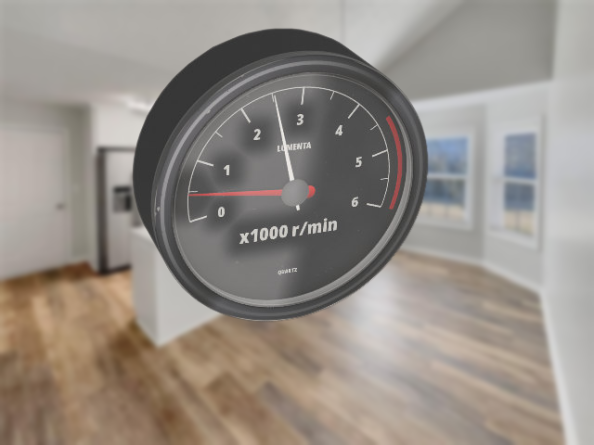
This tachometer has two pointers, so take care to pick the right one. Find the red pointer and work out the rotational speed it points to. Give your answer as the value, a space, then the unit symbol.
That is 500 rpm
